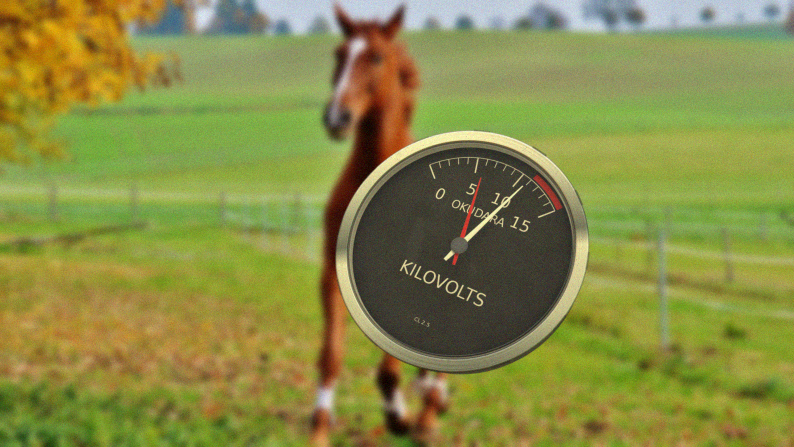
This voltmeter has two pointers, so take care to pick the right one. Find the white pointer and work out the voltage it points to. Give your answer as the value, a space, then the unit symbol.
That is 11 kV
